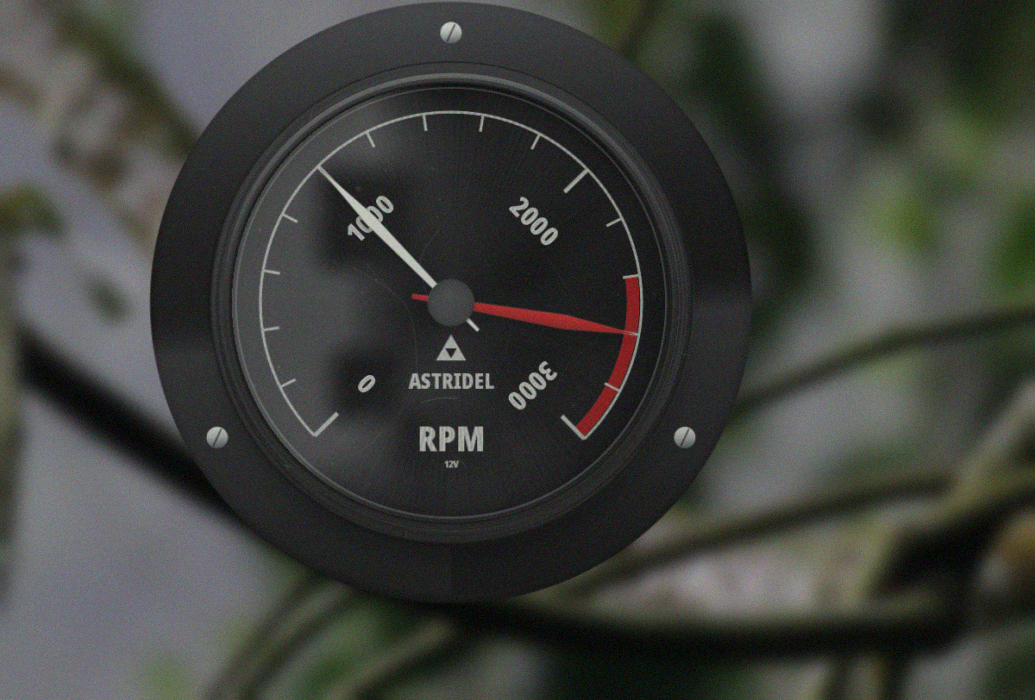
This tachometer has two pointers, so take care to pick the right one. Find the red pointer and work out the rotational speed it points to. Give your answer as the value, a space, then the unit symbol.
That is 2600 rpm
